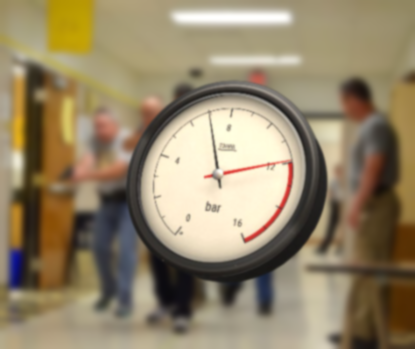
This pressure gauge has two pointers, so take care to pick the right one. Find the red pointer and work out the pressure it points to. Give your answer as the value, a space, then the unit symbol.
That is 12 bar
